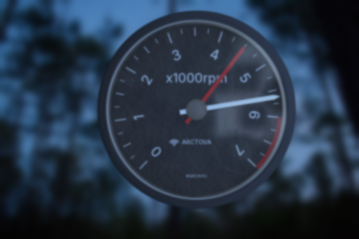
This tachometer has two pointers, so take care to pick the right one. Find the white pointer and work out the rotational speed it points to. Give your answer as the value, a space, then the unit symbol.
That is 5625 rpm
